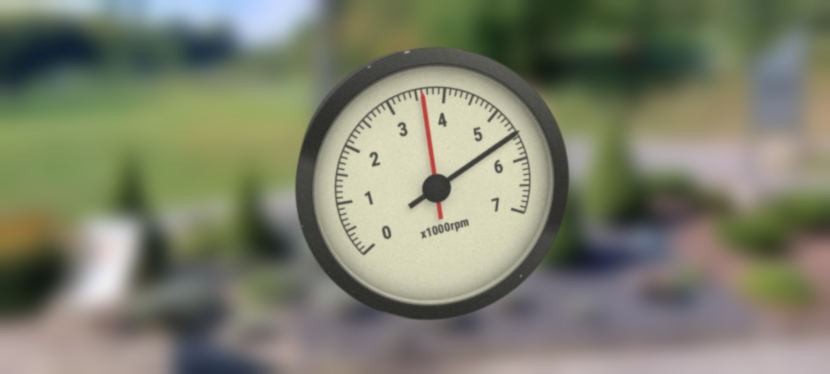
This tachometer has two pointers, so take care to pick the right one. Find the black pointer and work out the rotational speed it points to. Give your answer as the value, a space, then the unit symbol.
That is 5500 rpm
